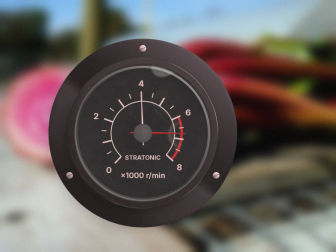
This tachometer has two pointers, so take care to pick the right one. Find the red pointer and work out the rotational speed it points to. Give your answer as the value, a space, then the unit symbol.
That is 6750 rpm
